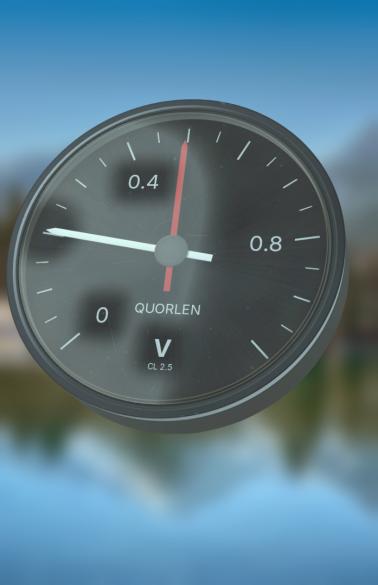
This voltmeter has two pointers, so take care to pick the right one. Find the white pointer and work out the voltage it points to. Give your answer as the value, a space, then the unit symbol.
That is 0.2 V
